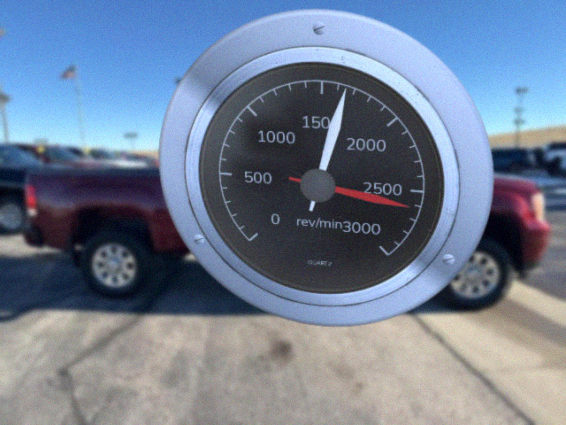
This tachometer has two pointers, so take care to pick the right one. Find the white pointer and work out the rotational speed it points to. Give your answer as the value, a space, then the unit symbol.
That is 1650 rpm
